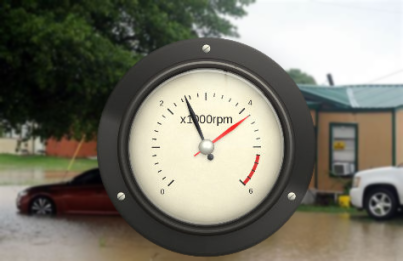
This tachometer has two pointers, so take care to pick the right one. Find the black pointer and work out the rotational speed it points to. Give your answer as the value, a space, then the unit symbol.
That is 2500 rpm
